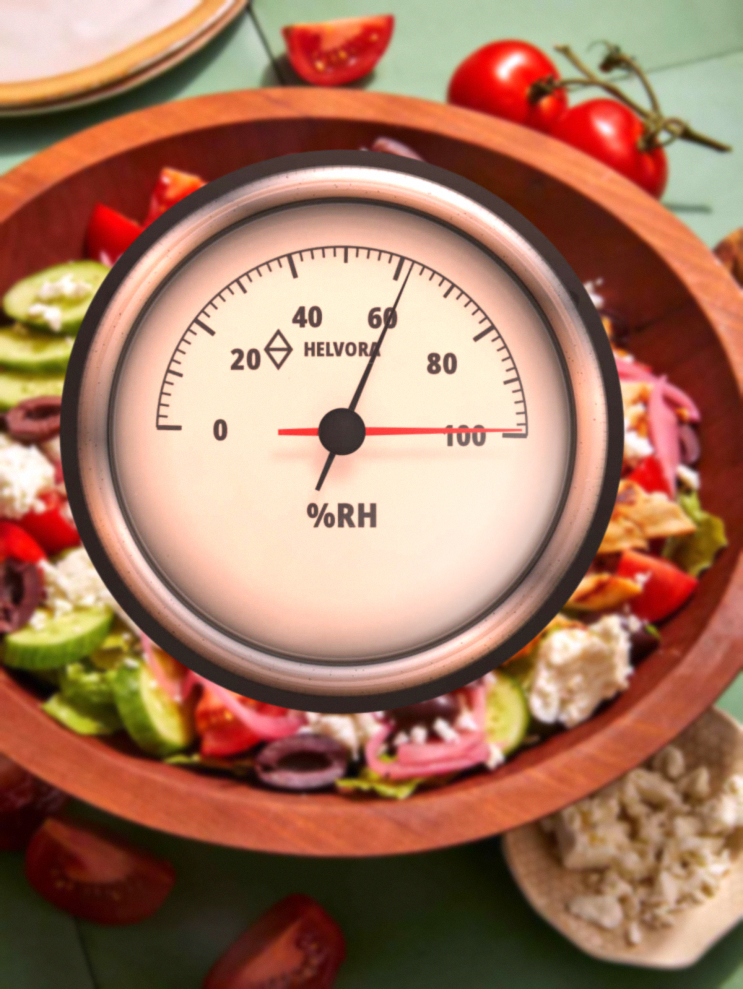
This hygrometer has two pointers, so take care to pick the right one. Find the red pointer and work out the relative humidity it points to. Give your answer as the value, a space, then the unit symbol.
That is 99 %
